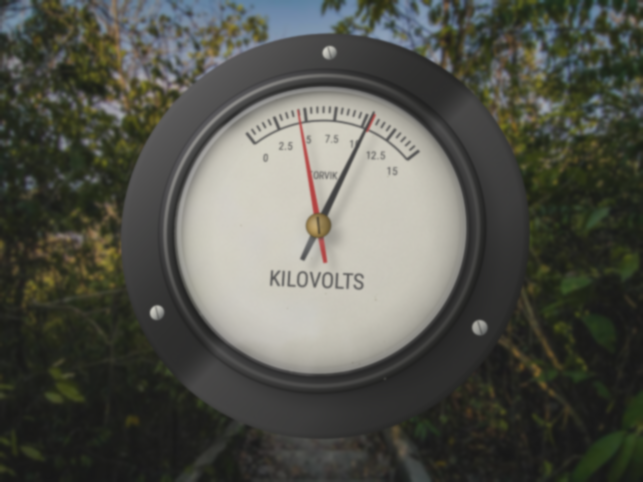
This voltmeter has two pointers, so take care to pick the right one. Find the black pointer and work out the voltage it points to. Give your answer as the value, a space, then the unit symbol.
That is 10.5 kV
